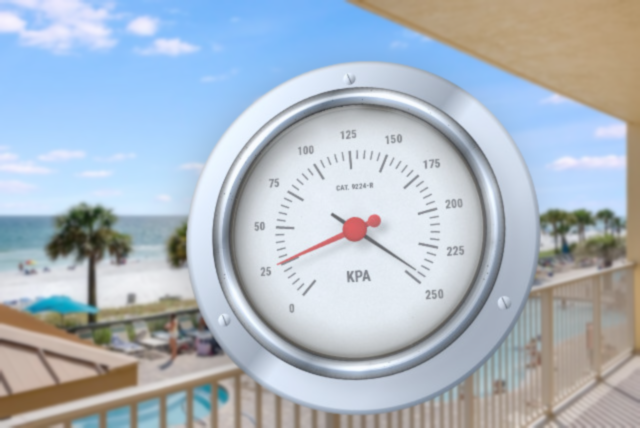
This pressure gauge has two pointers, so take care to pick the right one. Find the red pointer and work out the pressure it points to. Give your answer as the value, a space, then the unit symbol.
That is 25 kPa
